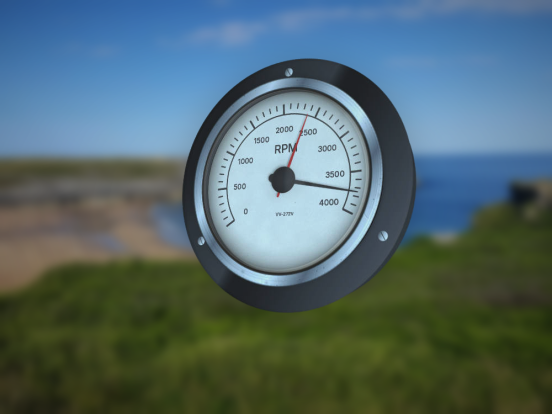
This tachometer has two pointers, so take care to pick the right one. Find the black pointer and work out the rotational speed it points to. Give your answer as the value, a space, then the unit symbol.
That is 3750 rpm
